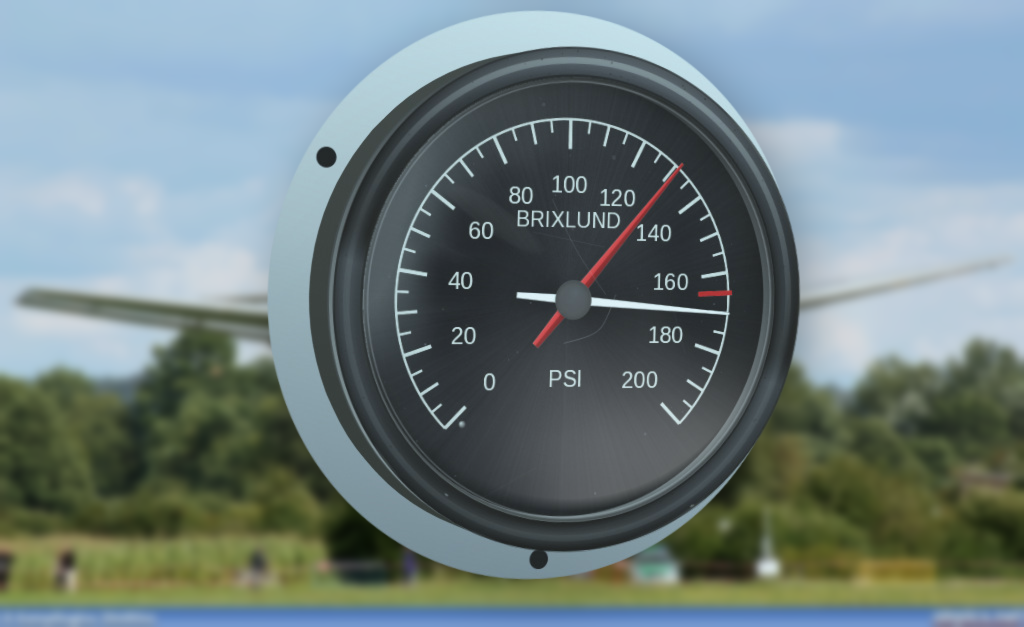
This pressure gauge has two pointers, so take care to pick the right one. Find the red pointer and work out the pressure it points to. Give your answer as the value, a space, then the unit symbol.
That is 130 psi
